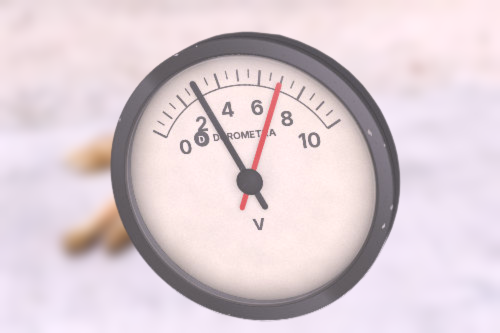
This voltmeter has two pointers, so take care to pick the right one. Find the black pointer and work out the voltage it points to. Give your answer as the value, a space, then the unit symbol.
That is 3 V
